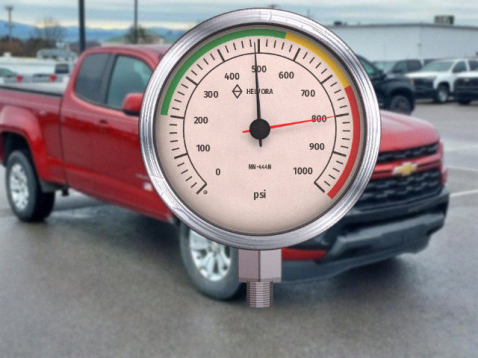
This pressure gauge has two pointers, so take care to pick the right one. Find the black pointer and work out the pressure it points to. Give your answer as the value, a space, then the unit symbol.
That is 490 psi
